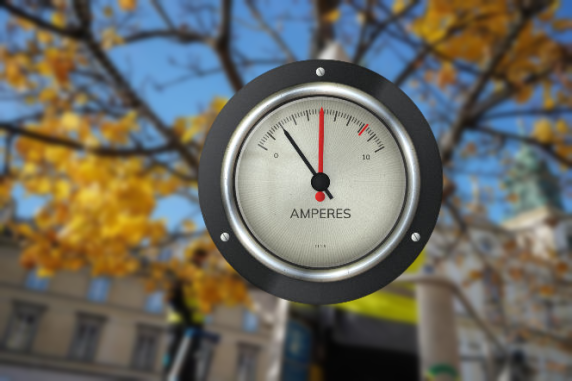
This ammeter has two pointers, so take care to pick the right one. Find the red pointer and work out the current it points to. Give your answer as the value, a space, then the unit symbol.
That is 5 A
